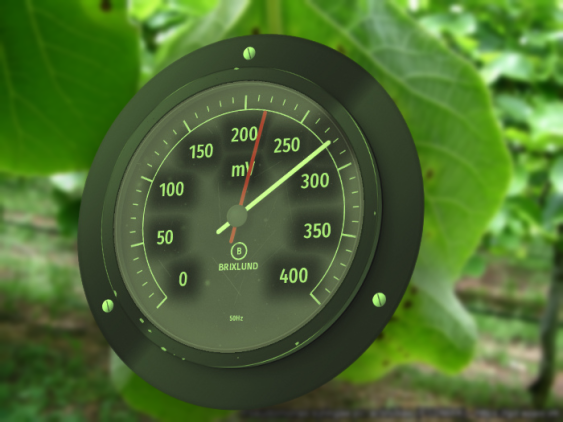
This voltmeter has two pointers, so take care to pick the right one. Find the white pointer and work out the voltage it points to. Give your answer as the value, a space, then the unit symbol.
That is 280 mV
